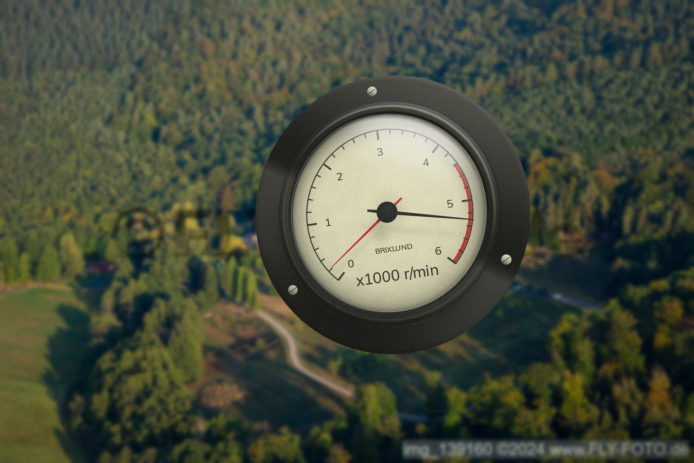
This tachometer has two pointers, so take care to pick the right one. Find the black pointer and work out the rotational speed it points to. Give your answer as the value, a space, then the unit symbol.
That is 5300 rpm
